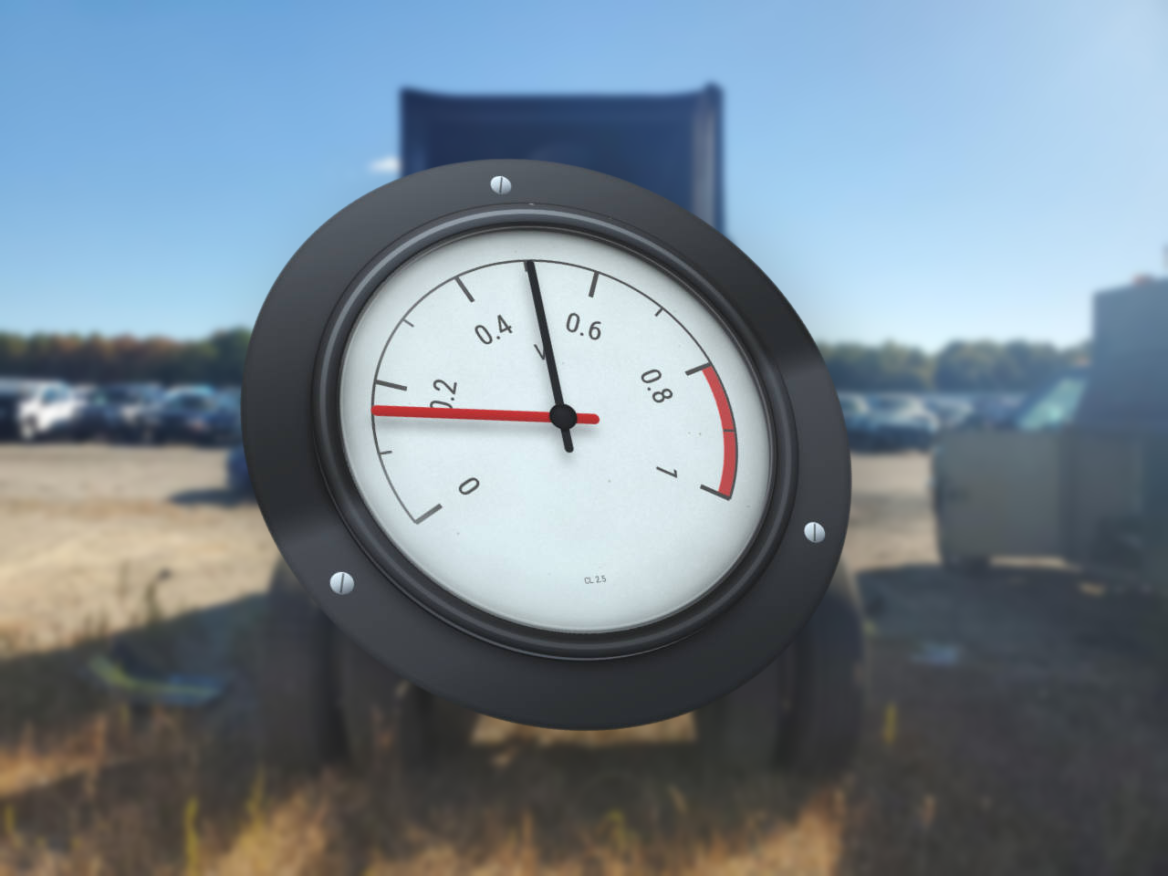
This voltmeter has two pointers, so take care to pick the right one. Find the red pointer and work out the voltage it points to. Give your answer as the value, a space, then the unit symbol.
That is 0.15 V
